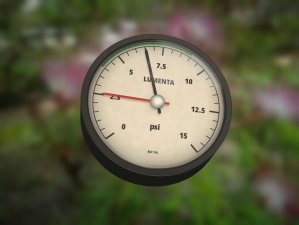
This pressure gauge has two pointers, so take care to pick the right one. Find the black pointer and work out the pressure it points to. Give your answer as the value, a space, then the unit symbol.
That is 6.5 psi
